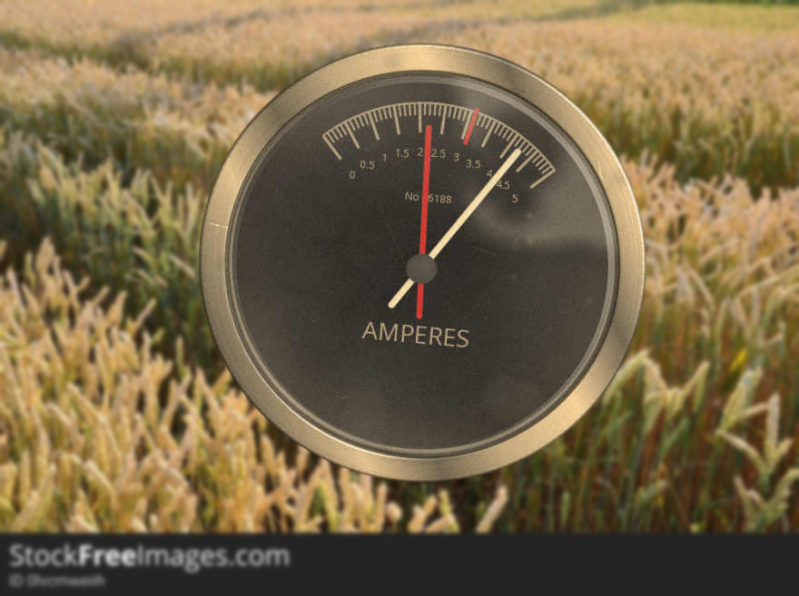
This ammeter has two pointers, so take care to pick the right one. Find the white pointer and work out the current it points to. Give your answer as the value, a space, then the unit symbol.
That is 4.2 A
